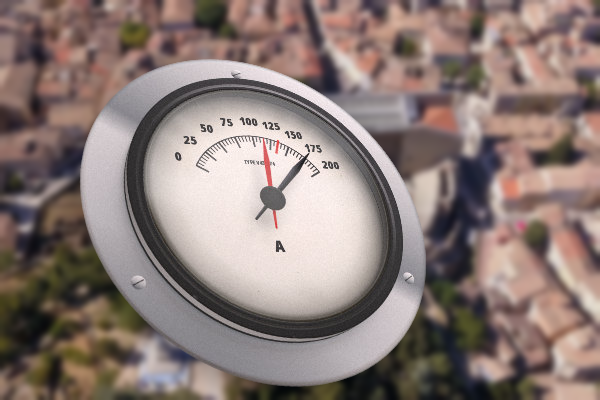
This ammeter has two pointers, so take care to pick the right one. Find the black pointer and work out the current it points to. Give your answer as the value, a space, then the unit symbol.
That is 175 A
